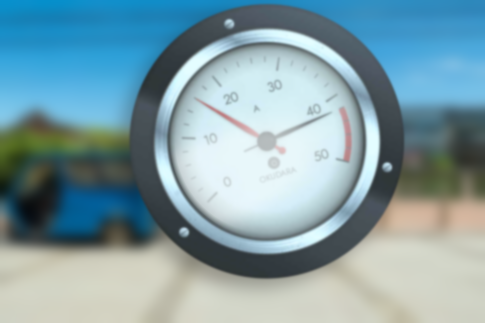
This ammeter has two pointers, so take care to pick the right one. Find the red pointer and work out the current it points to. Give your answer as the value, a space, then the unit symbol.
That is 16 A
